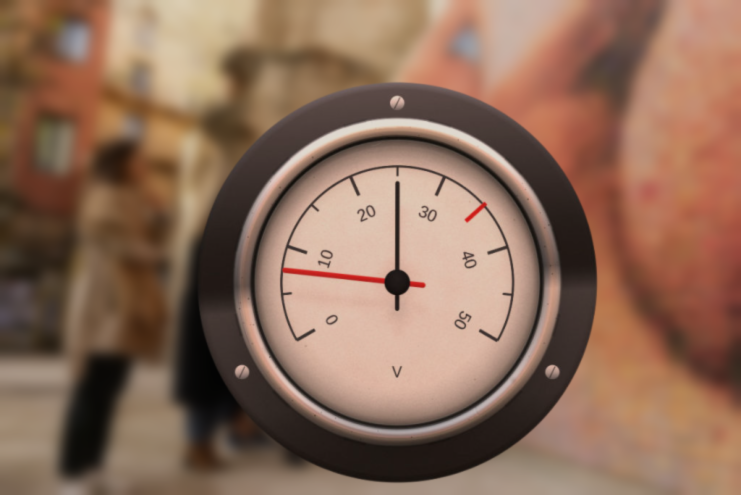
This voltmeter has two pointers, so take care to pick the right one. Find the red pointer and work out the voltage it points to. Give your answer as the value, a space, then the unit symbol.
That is 7.5 V
